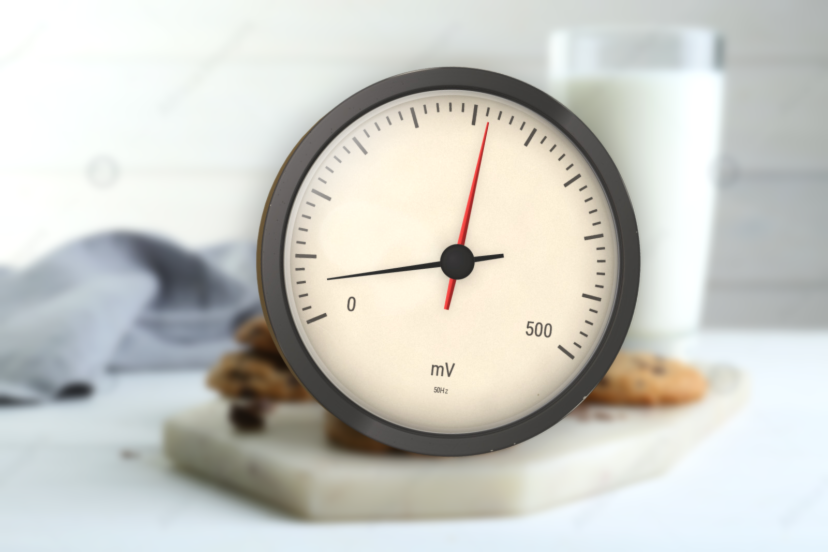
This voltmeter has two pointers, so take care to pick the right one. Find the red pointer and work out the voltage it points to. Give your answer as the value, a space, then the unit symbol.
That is 260 mV
